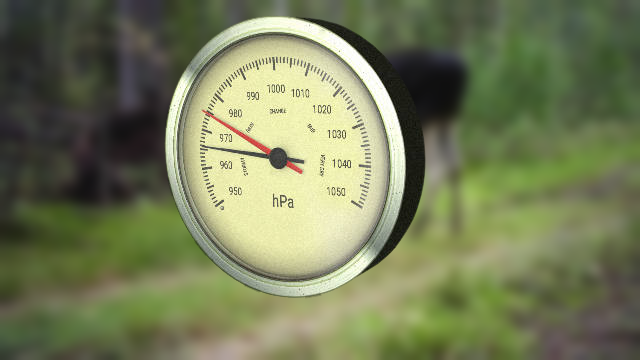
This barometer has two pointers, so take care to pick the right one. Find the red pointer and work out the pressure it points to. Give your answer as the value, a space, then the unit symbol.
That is 975 hPa
